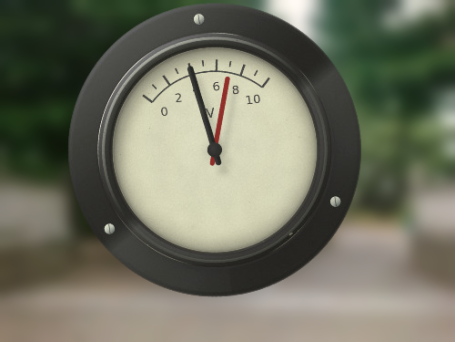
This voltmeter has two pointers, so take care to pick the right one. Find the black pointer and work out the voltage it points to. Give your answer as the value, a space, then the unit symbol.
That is 4 V
